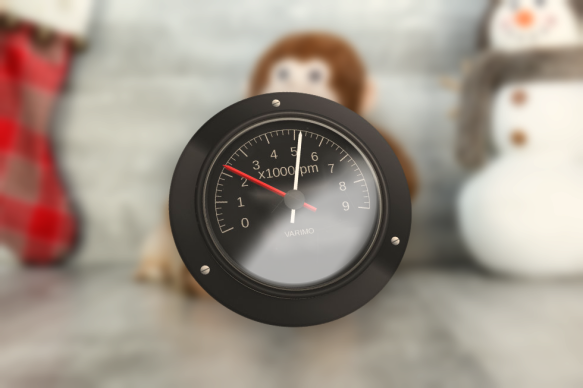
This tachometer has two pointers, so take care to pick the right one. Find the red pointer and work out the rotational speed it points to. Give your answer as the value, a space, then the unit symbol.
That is 2200 rpm
